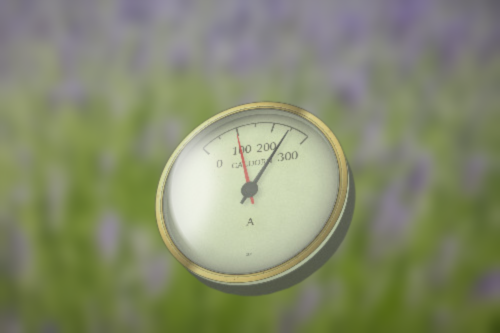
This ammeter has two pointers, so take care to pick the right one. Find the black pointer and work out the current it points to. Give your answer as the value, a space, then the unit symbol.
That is 250 A
